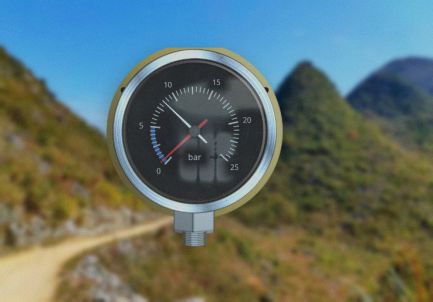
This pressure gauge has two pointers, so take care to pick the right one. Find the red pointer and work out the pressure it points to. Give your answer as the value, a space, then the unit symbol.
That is 0.5 bar
